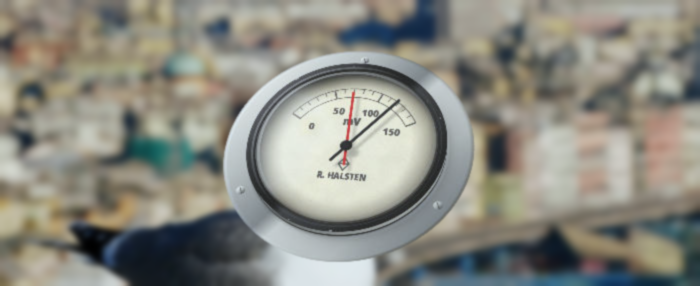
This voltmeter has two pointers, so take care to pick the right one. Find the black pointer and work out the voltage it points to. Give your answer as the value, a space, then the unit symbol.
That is 120 mV
